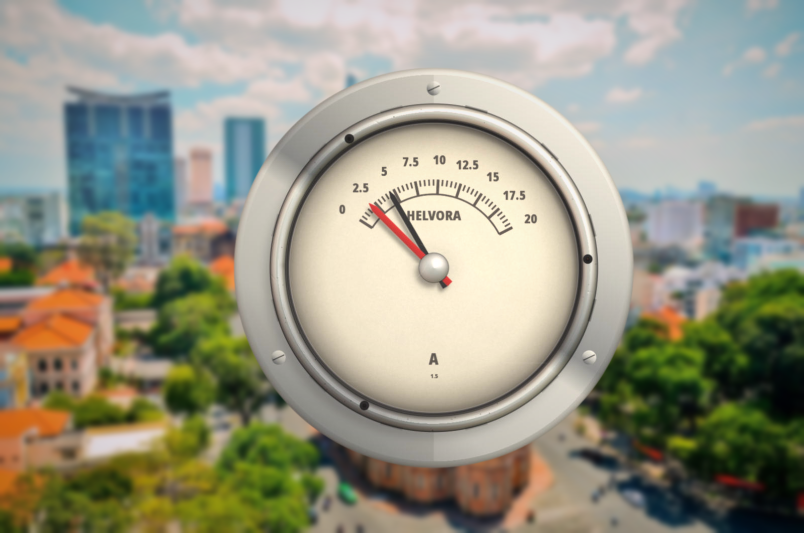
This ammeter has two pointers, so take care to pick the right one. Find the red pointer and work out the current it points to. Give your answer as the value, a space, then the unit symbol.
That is 2 A
